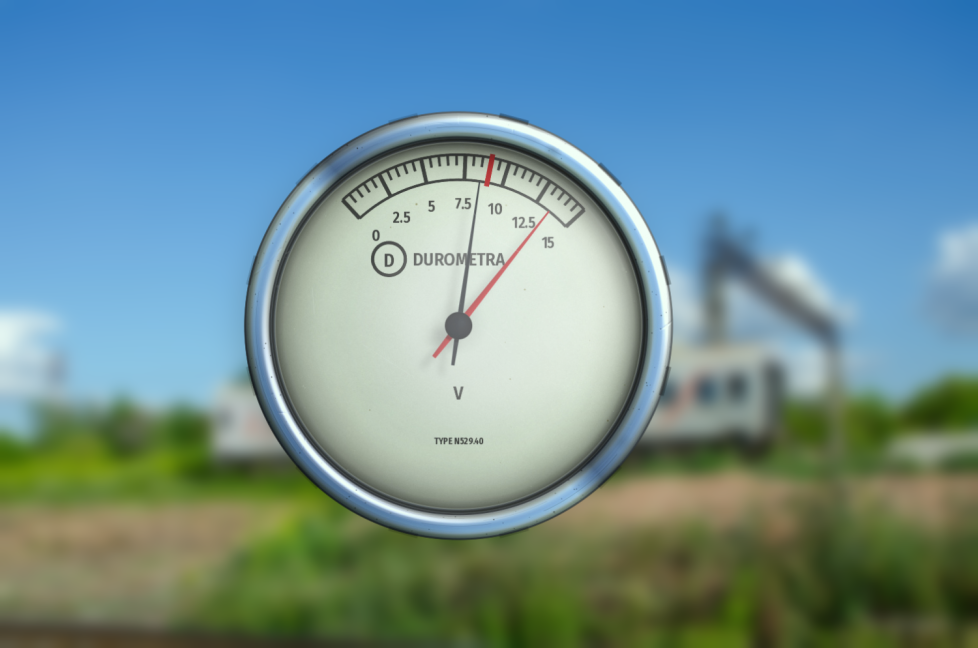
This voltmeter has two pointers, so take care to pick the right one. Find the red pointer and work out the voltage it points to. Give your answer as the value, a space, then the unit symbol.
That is 13.5 V
